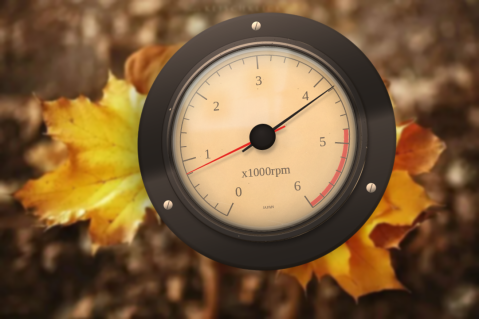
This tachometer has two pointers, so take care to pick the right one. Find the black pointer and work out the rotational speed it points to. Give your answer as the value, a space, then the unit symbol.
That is 4200 rpm
